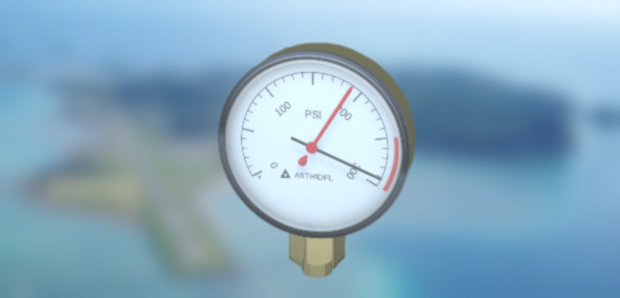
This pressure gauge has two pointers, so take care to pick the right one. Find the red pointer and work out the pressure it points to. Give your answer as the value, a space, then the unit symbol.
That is 190 psi
